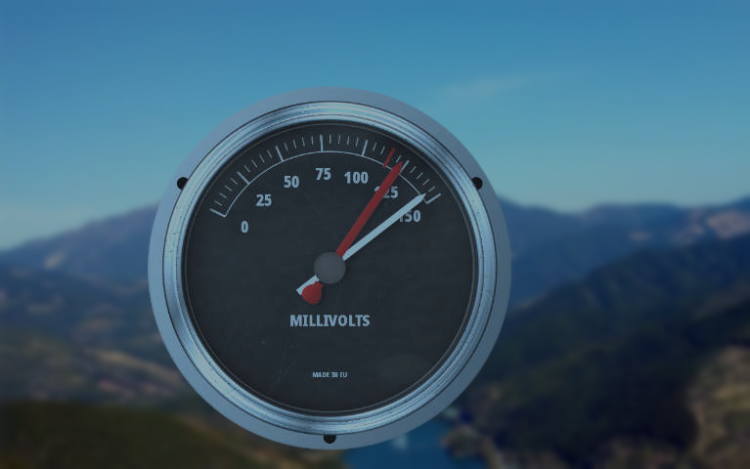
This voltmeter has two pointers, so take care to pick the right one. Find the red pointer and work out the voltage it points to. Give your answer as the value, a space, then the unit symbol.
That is 122.5 mV
